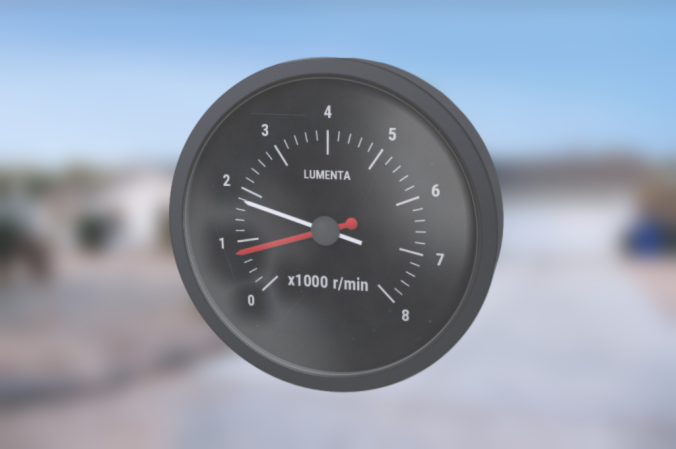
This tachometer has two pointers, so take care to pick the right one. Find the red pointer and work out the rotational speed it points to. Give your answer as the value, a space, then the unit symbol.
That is 800 rpm
